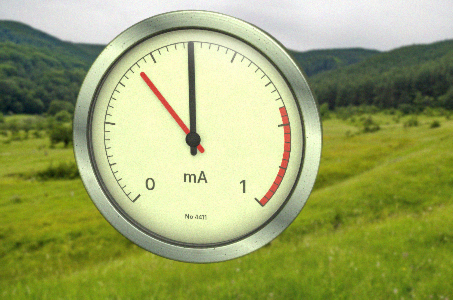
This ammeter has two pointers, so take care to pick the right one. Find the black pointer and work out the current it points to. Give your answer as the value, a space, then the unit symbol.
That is 0.5 mA
